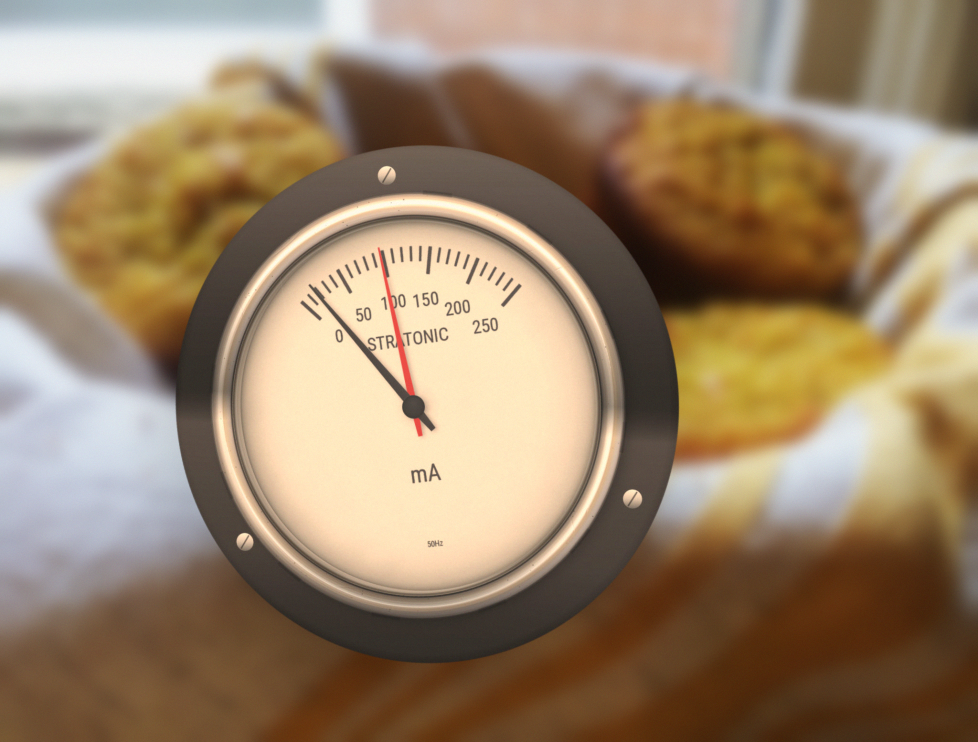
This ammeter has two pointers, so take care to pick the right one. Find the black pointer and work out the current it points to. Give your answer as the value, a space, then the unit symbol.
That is 20 mA
